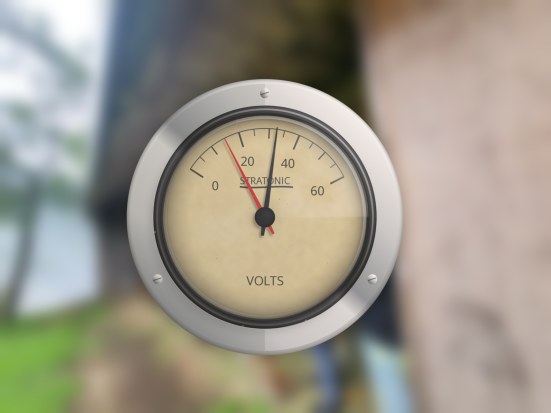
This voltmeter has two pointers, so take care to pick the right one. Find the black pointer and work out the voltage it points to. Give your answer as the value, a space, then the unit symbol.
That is 32.5 V
